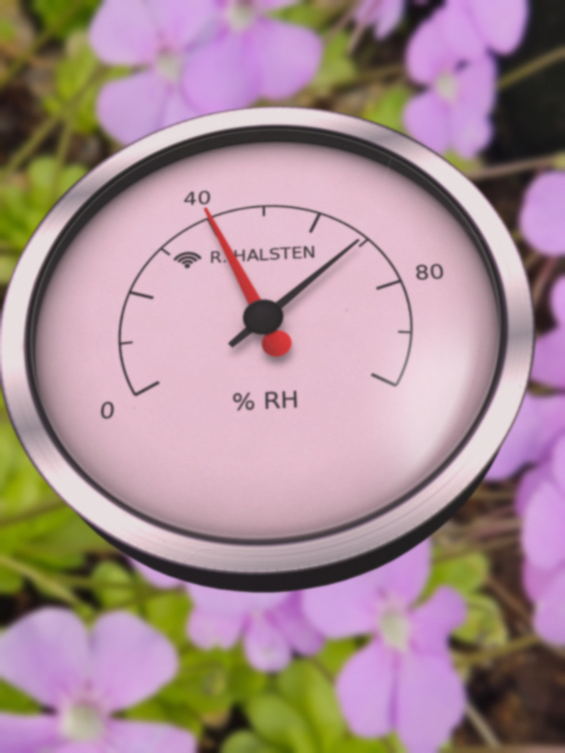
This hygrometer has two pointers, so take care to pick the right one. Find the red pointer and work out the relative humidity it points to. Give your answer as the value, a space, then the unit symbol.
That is 40 %
